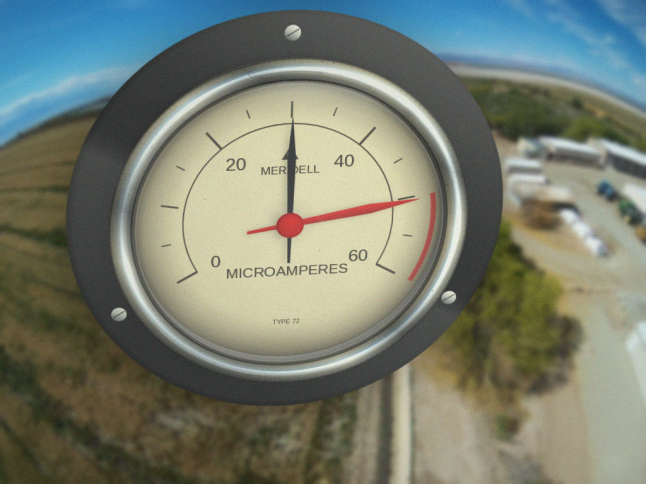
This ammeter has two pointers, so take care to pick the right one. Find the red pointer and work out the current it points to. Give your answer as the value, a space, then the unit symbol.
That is 50 µA
